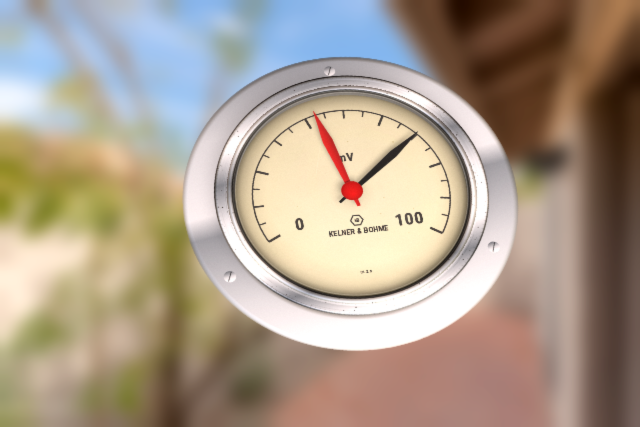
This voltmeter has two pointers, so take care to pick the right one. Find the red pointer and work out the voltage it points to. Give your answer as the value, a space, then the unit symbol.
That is 42.5 mV
